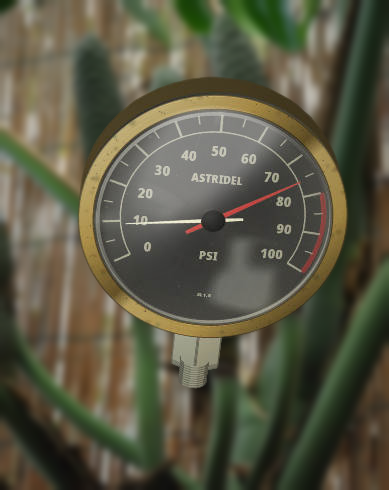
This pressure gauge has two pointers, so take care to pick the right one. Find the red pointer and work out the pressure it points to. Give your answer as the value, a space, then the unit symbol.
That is 75 psi
